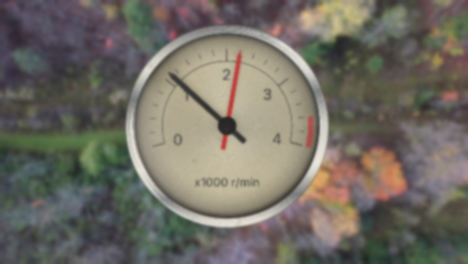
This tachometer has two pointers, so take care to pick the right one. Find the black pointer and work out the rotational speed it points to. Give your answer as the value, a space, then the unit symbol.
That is 1100 rpm
